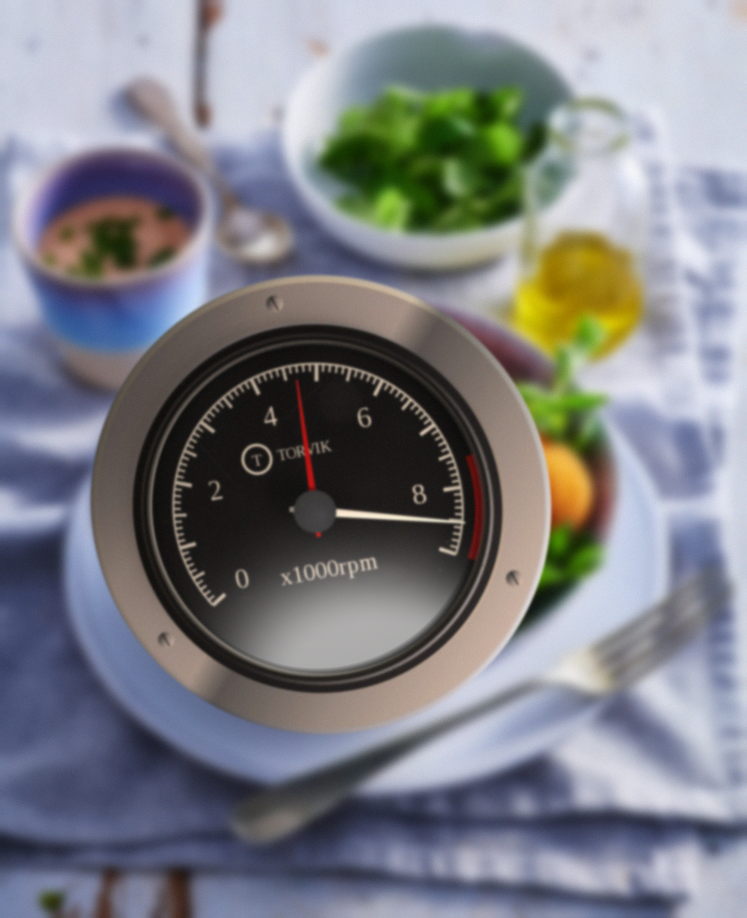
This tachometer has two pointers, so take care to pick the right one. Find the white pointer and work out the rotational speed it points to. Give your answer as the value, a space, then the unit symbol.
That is 8500 rpm
